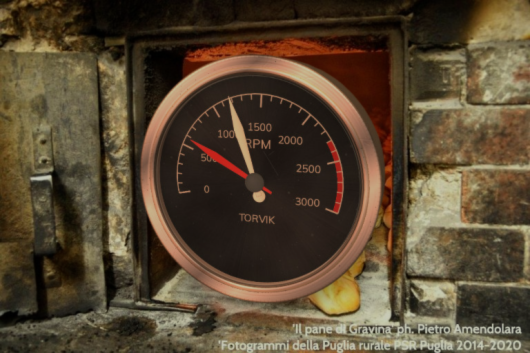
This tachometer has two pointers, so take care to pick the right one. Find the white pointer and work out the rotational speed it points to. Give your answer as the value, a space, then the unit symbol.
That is 1200 rpm
